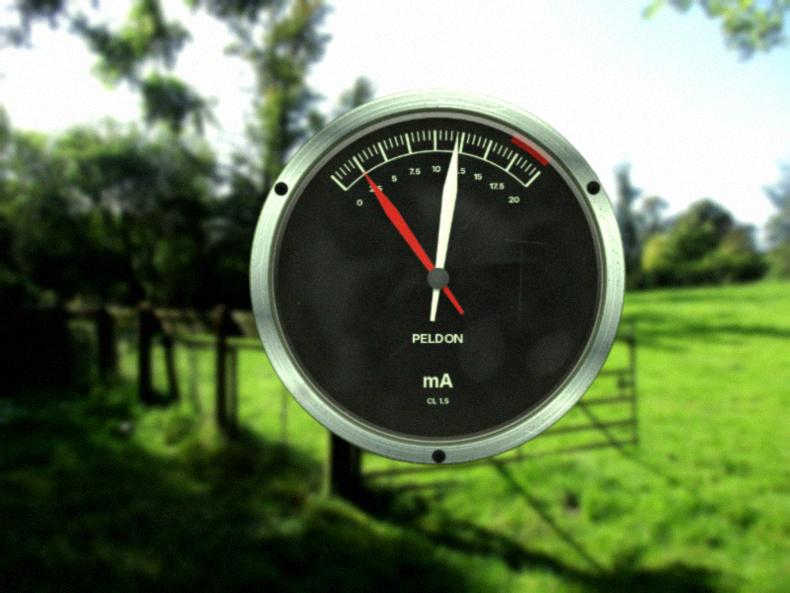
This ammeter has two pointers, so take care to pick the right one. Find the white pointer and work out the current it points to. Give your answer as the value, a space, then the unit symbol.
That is 12 mA
